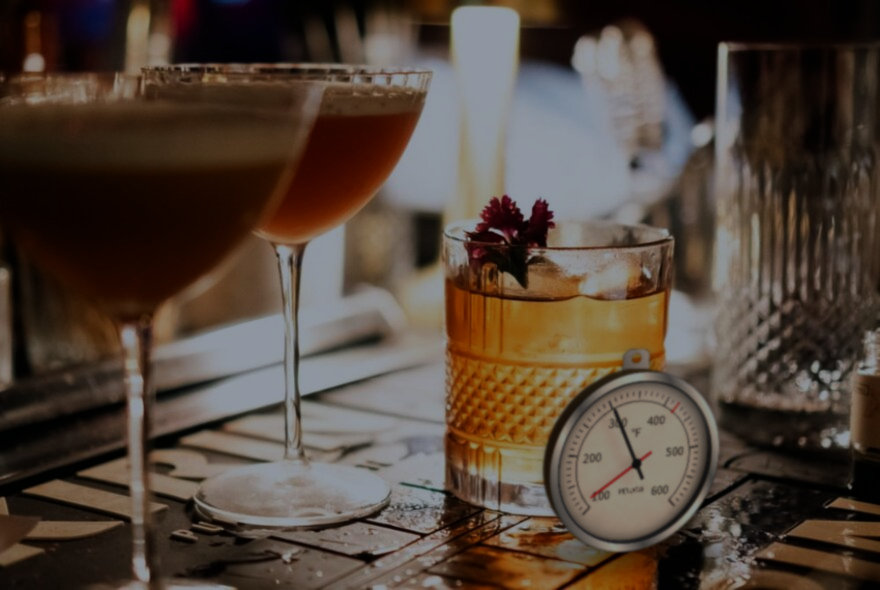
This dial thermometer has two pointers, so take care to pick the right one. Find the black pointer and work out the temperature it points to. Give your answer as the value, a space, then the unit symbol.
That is 300 °F
